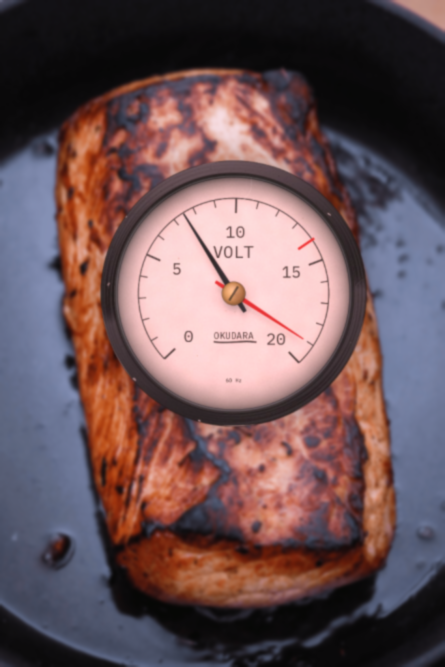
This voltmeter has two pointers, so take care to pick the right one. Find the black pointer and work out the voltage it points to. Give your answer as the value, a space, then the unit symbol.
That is 7.5 V
